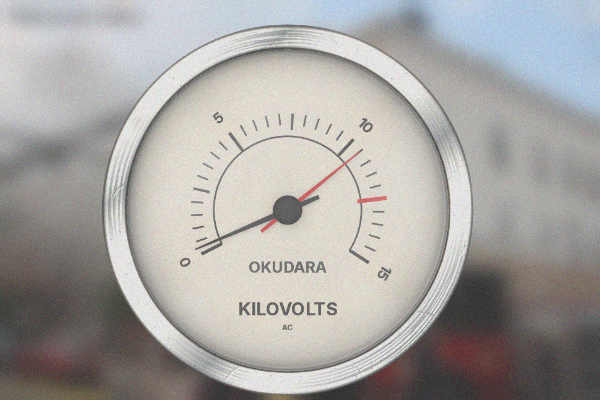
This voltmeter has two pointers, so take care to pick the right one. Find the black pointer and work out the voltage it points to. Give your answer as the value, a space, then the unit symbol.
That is 0.25 kV
